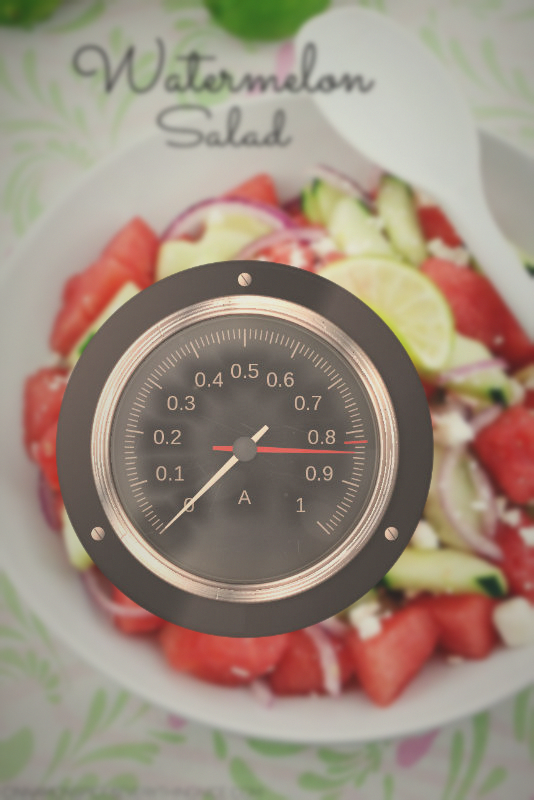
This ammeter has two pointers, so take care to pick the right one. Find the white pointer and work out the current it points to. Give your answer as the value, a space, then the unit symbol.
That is 0 A
